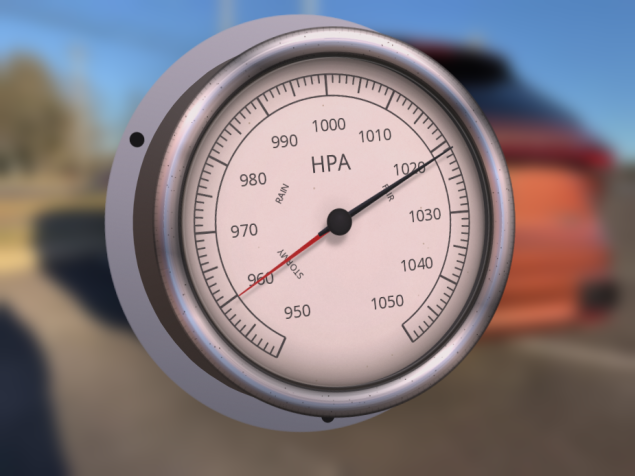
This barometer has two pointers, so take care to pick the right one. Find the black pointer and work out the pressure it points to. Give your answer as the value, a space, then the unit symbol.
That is 1021 hPa
